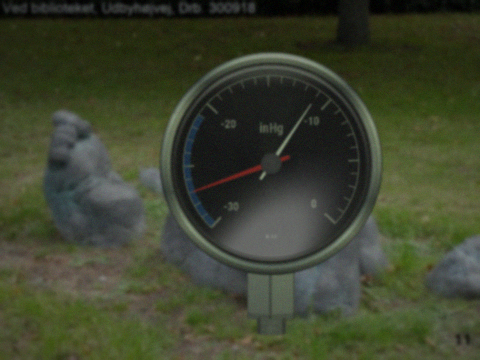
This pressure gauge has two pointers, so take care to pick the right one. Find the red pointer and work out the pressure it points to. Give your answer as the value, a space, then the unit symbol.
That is -27 inHg
